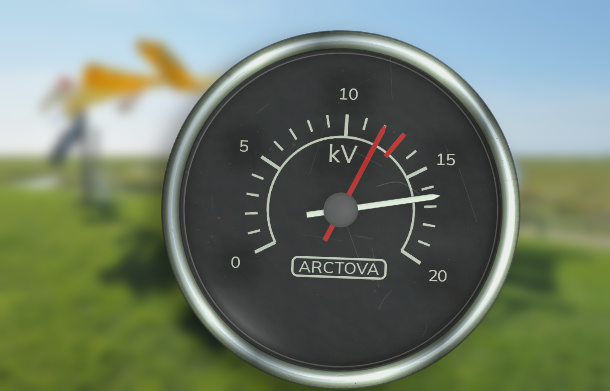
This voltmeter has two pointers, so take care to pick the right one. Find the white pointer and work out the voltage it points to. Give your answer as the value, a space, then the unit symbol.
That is 16.5 kV
